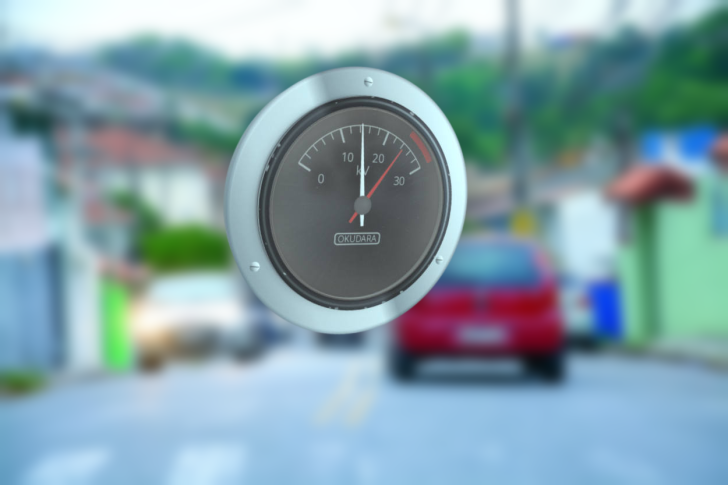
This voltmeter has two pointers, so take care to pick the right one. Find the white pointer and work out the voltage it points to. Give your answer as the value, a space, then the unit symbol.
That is 14 kV
